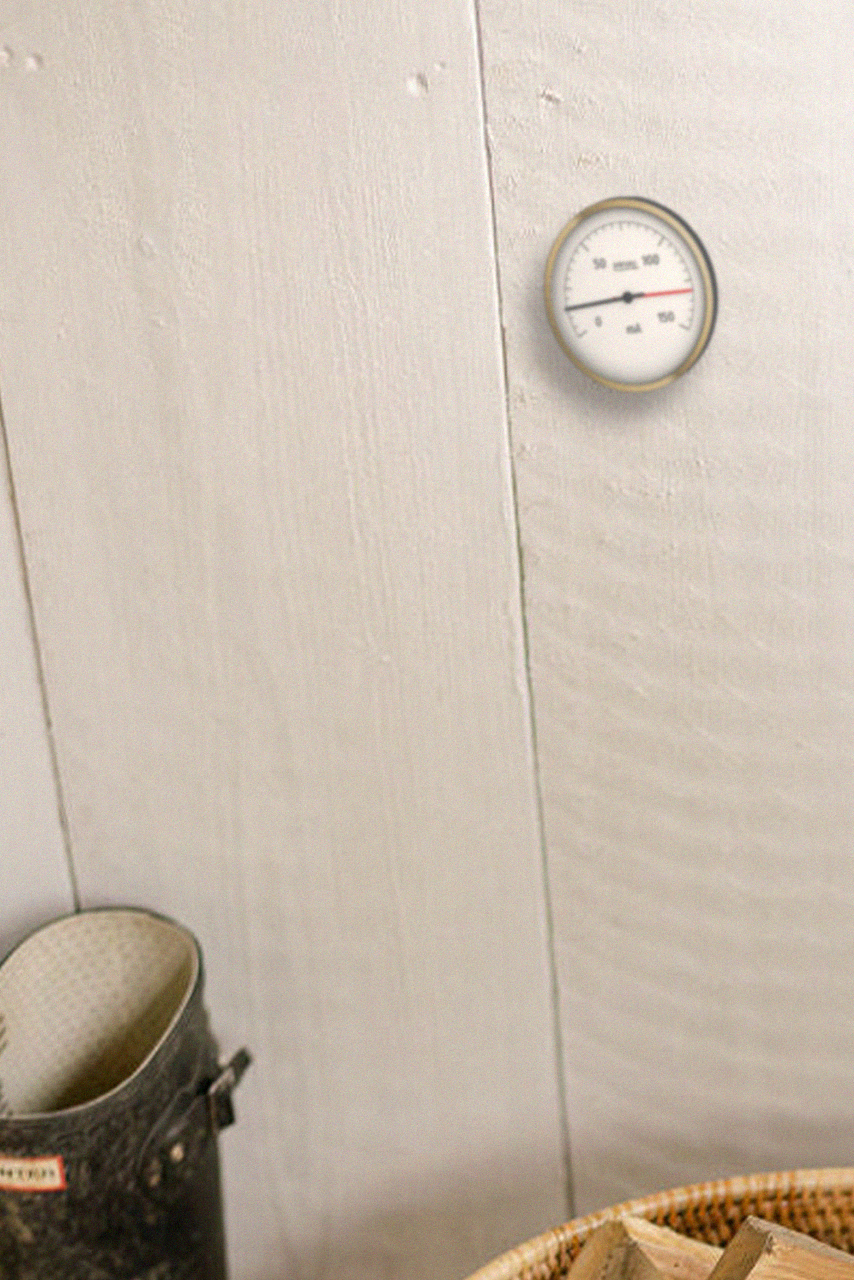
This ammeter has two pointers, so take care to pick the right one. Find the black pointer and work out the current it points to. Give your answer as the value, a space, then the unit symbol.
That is 15 mA
